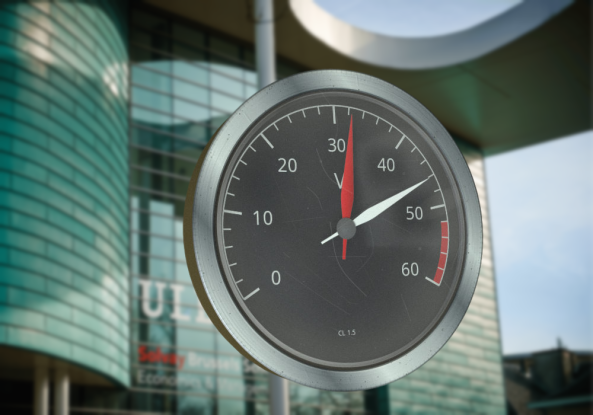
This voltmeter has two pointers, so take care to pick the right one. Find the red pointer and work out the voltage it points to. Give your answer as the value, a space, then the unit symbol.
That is 32 V
